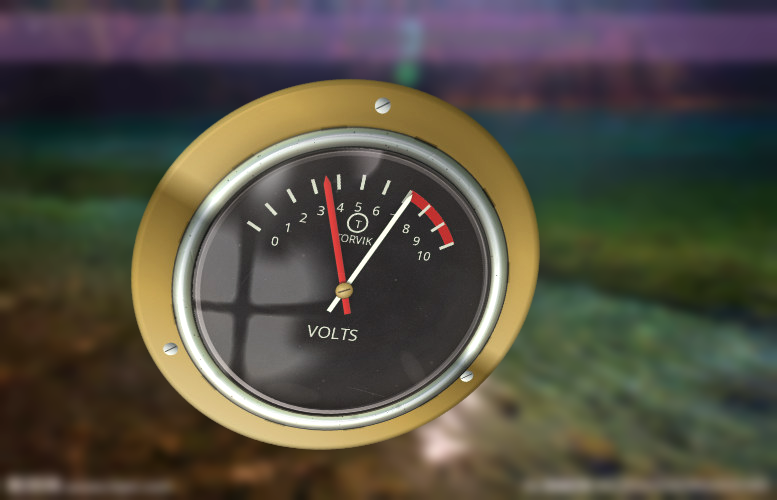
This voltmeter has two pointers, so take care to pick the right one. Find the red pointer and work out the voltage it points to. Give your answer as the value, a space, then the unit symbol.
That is 3.5 V
